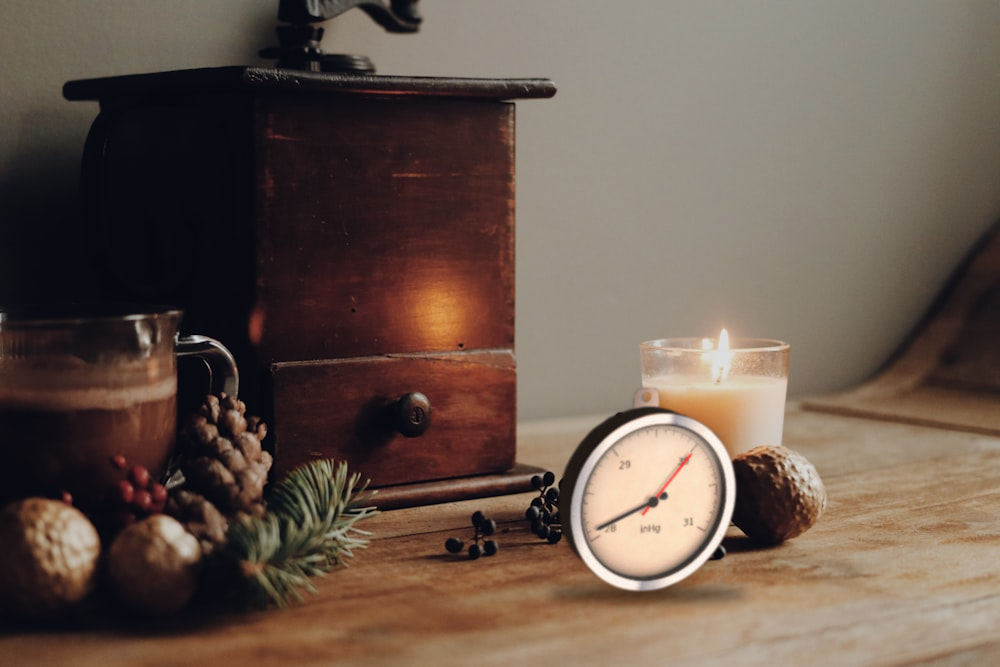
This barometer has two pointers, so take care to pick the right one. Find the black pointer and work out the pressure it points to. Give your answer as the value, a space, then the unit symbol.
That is 28.1 inHg
